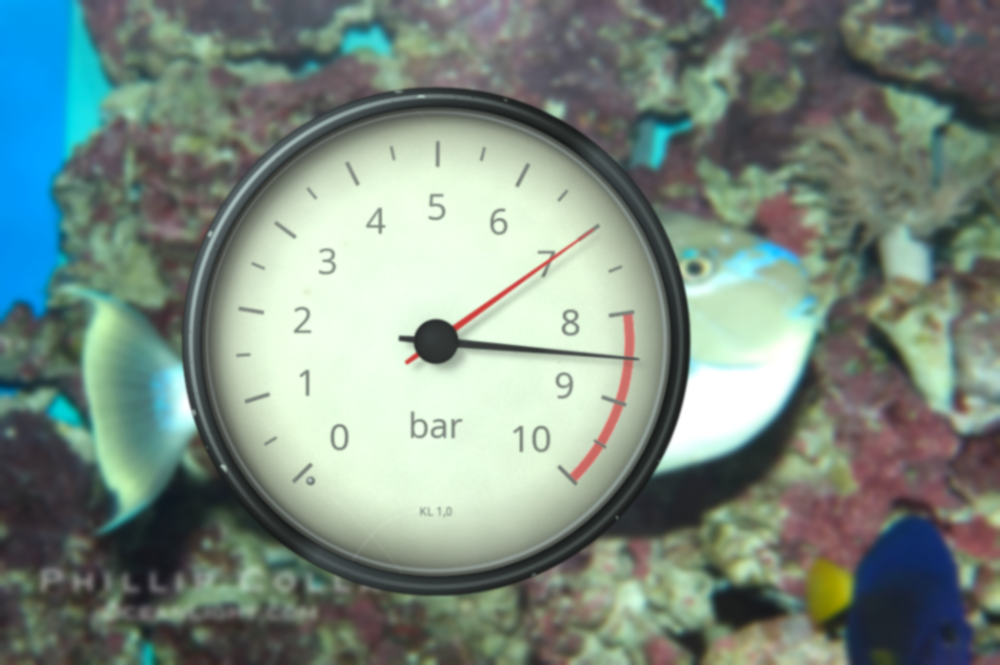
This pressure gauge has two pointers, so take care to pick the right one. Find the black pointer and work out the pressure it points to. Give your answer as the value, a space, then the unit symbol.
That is 8.5 bar
